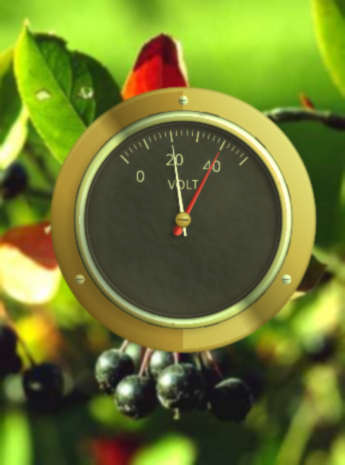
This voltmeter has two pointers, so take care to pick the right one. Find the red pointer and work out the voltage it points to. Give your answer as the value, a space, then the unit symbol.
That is 40 V
